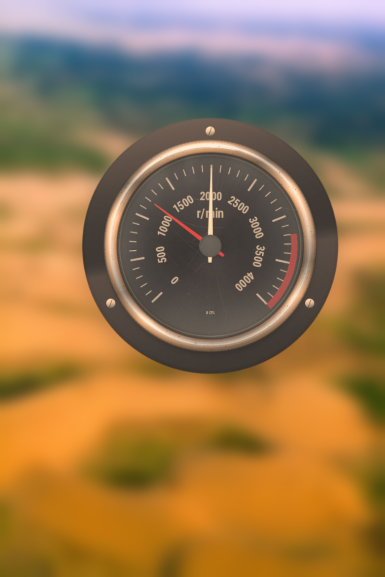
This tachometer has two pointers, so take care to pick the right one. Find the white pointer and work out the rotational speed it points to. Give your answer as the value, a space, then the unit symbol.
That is 2000 rpm
